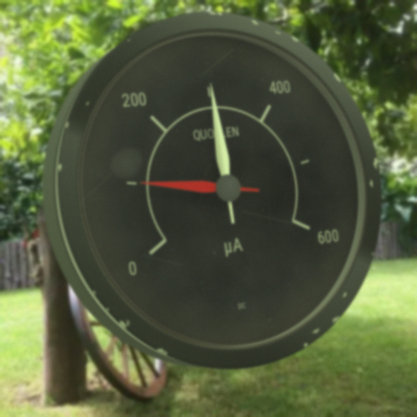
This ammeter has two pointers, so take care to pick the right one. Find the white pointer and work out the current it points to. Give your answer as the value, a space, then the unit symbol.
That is 300 µA
